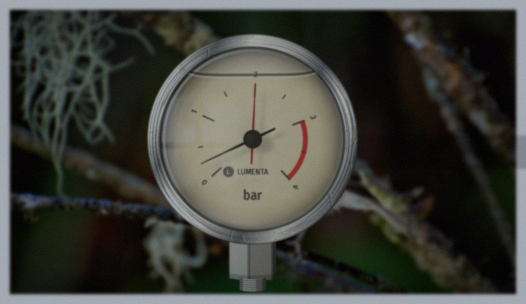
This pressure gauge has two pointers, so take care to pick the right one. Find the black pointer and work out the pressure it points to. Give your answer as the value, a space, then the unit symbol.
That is 0.25 bar
